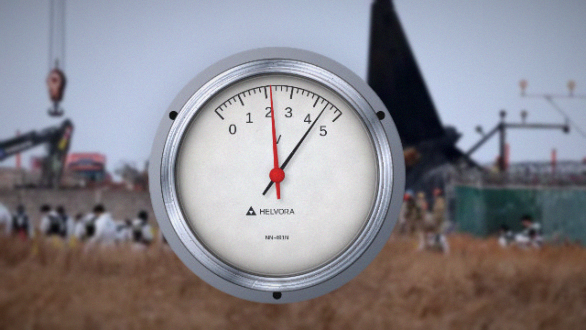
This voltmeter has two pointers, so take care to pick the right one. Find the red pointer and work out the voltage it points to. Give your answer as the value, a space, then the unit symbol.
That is 2.2 V
